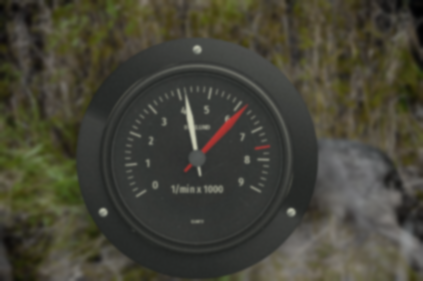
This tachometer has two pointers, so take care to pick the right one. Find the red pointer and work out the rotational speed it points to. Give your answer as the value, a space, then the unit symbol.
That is 6200 rpm
